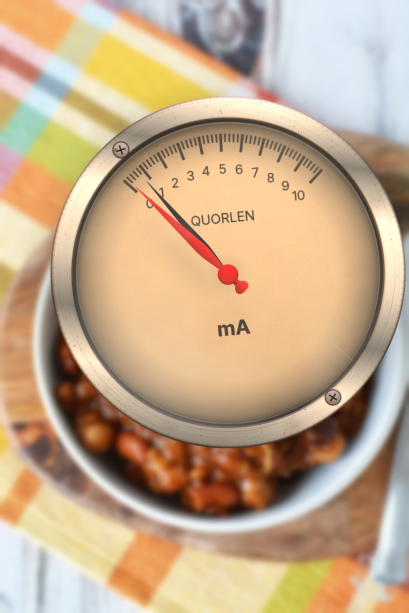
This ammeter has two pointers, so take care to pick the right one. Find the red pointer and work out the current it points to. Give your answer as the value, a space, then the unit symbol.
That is 0.2 mA
